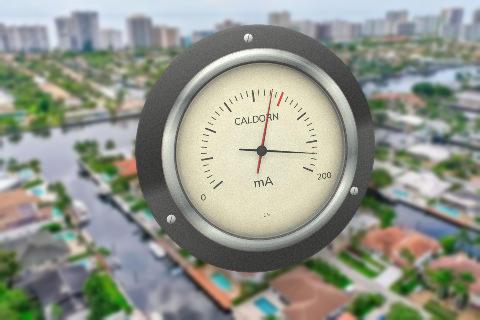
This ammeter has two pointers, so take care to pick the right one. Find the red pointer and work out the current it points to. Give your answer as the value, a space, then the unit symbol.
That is 115 mA
